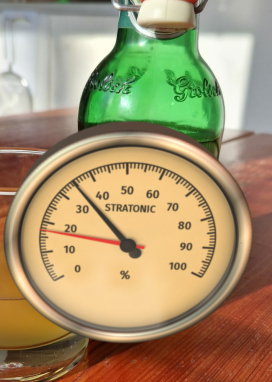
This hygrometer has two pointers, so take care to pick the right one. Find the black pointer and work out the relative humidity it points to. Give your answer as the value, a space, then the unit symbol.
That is 35 %
